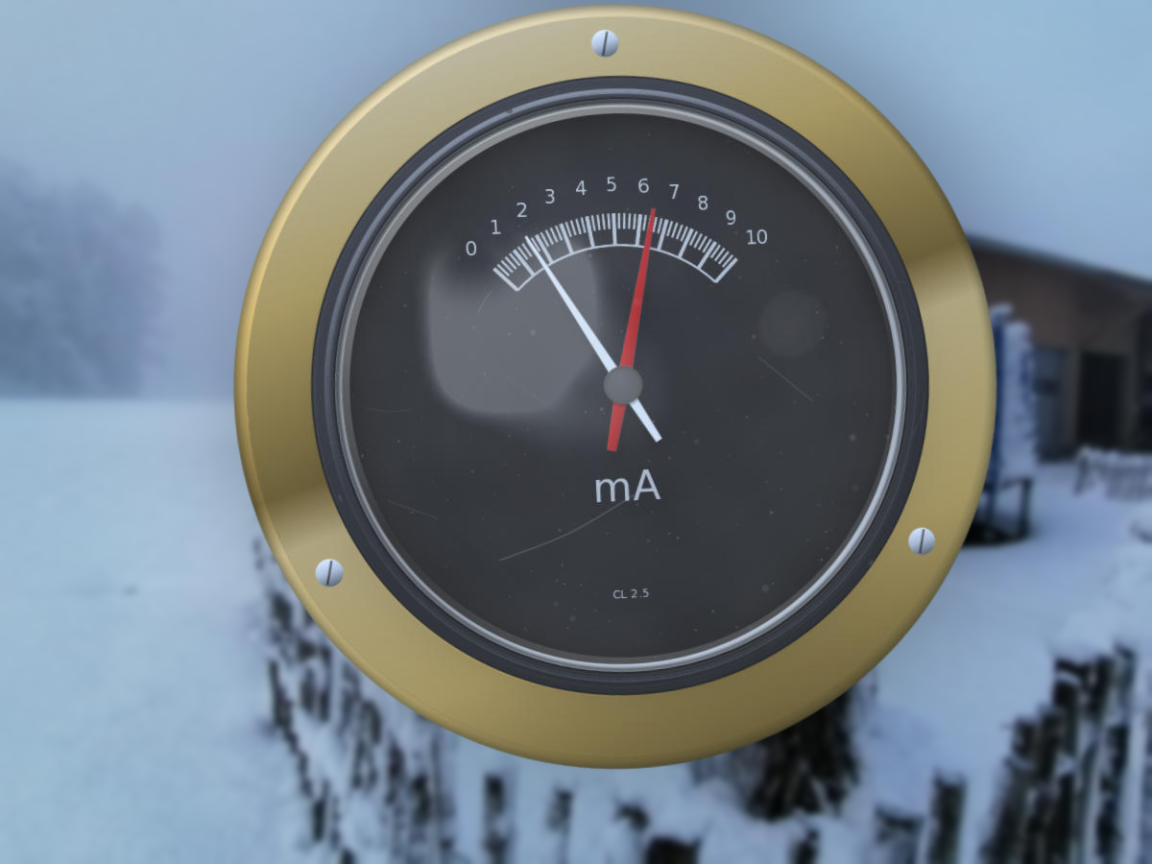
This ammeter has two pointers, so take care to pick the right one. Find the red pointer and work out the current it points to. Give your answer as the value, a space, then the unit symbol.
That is 6.4 mA
